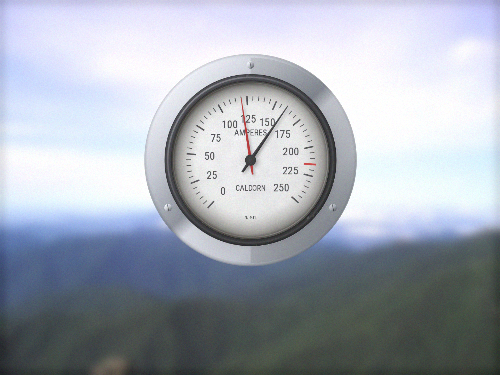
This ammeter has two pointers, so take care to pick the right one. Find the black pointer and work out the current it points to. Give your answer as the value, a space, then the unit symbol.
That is 160 A
